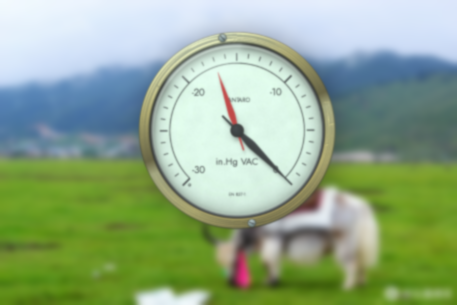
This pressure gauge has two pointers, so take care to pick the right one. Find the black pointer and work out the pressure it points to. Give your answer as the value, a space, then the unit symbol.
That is 0 inHg
